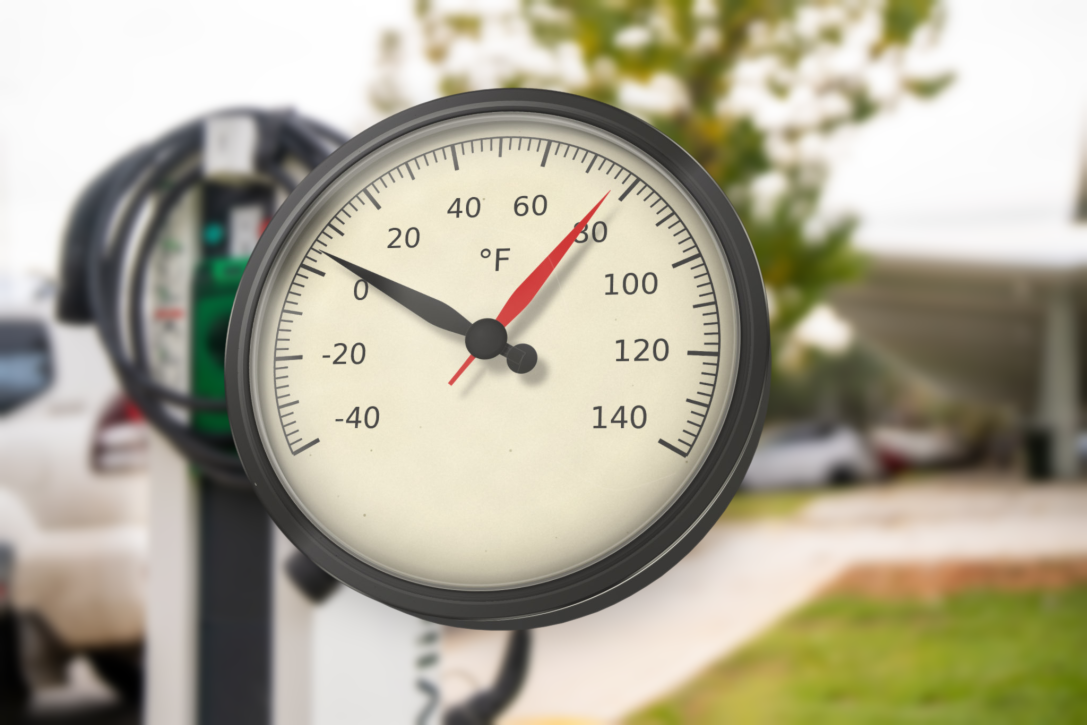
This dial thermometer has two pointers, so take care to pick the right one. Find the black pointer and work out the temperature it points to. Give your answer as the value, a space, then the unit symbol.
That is 4 °F
